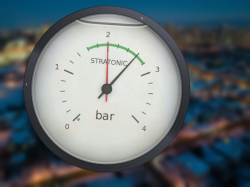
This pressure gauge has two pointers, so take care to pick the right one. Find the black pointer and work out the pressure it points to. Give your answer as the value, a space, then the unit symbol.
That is 2.6 bar
